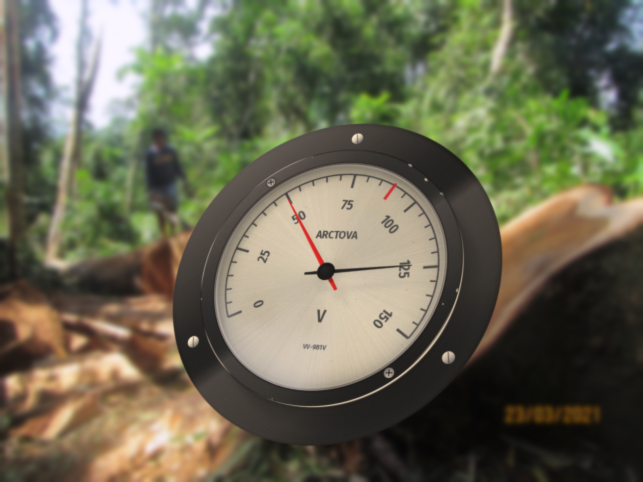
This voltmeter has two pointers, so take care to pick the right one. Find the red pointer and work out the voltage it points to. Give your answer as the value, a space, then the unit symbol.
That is 50 V
